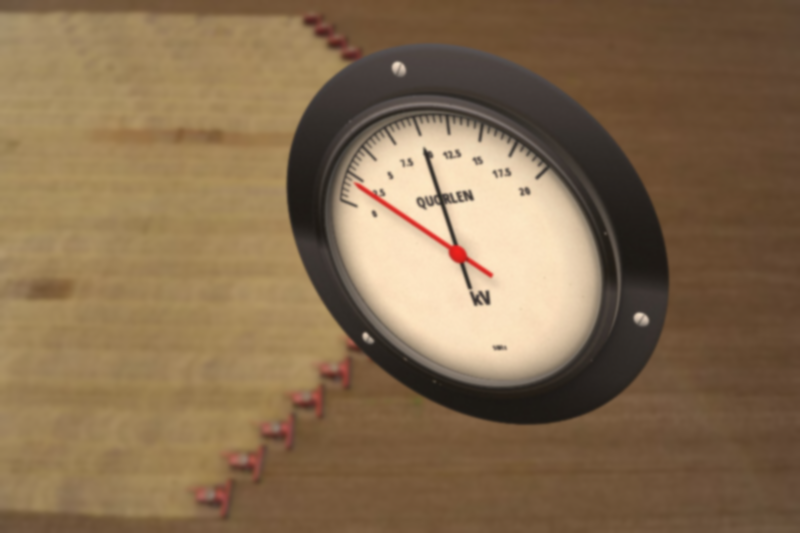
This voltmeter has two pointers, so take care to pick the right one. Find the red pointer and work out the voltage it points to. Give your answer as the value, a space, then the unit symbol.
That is 2.5 kV
